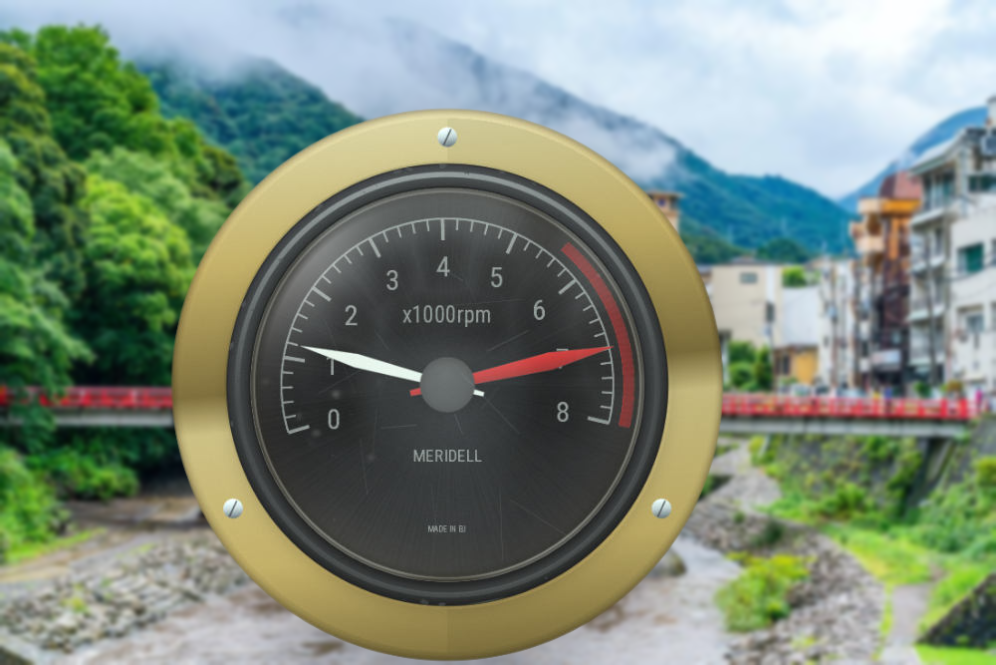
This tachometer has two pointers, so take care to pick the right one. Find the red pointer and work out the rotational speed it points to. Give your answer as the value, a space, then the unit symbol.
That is 7000 rpm
